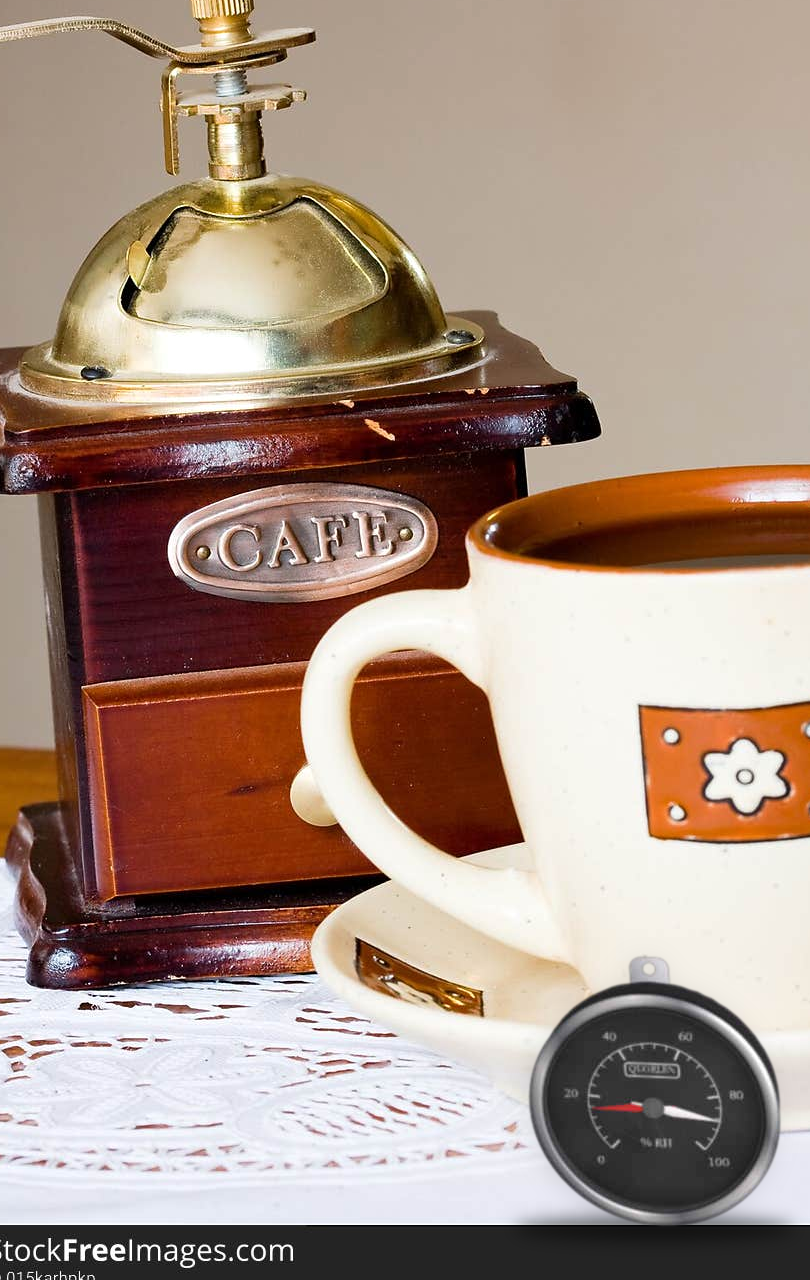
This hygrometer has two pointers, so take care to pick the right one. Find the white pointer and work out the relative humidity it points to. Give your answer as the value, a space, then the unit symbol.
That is 88 %
